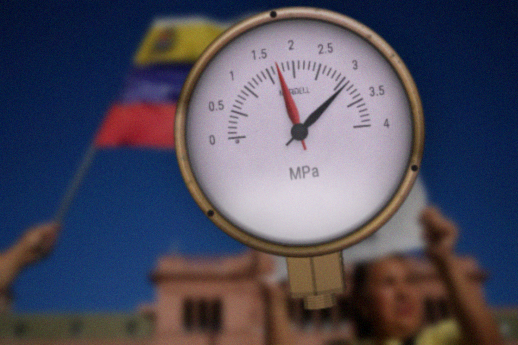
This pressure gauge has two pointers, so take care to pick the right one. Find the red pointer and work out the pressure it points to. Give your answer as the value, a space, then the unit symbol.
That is 1.7 MPa
